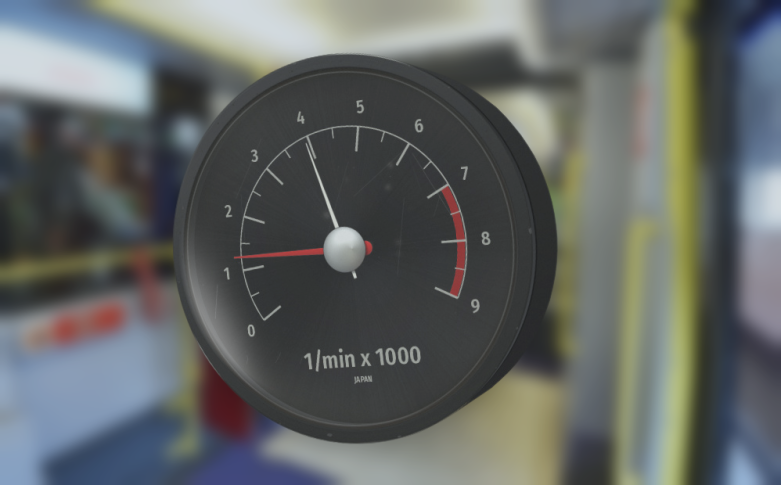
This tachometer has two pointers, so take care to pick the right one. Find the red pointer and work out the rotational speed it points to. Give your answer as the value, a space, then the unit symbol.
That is 1250 rpm
